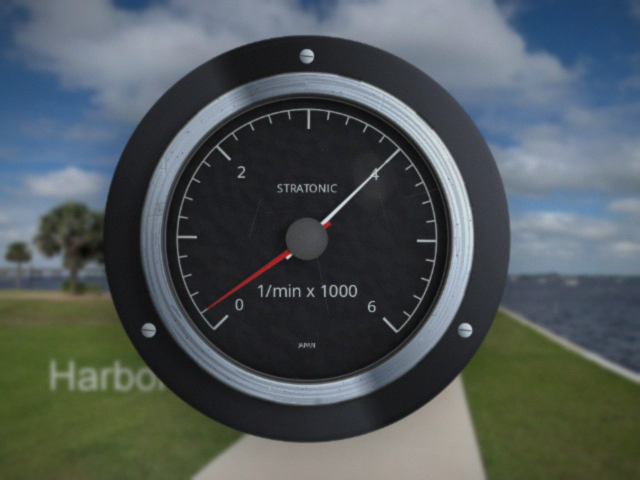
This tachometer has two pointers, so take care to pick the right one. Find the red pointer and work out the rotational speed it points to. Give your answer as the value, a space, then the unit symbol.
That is 200 rpm
